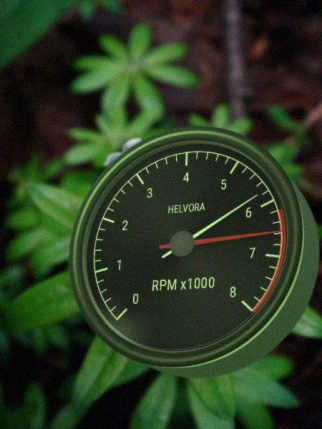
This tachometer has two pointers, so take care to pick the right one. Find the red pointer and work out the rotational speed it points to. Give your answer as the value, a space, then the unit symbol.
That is 6600 rpm
